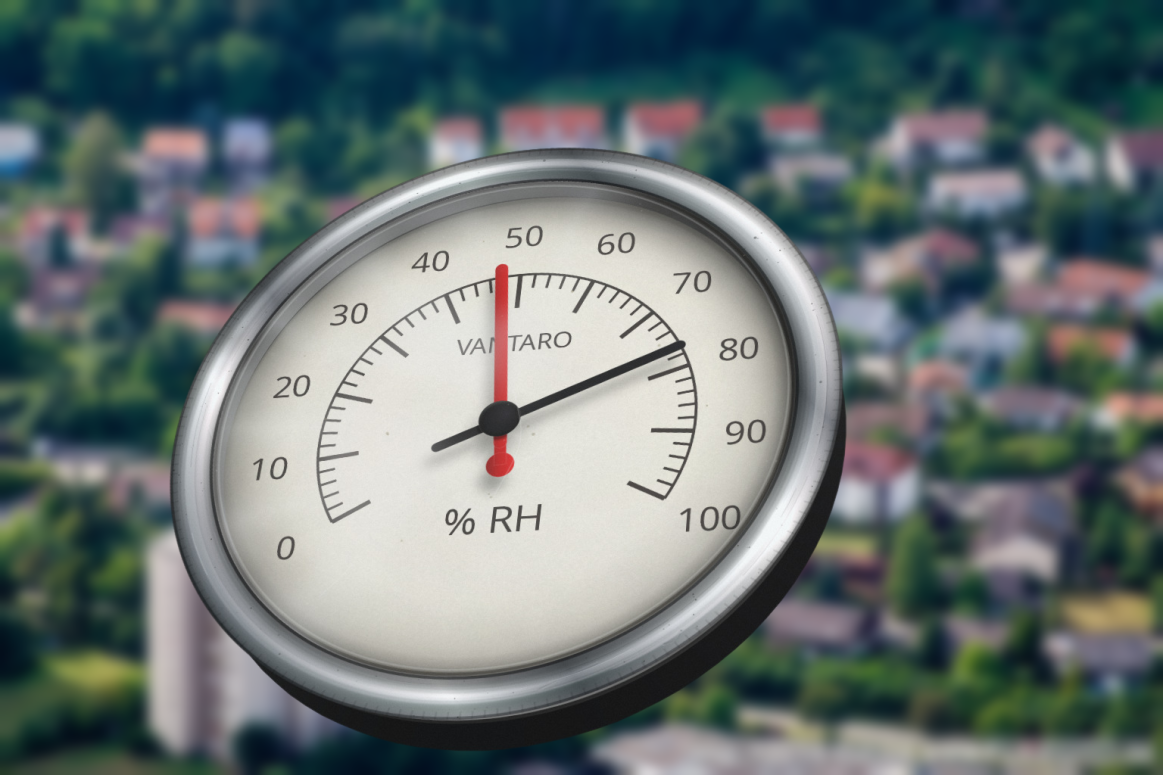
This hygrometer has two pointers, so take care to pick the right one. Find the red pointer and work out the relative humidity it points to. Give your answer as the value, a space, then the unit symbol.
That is 48 %
